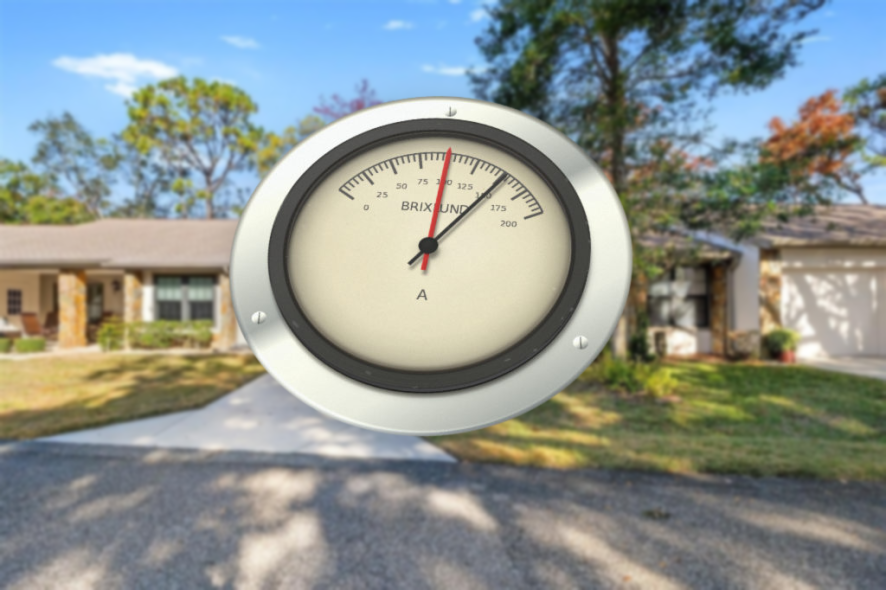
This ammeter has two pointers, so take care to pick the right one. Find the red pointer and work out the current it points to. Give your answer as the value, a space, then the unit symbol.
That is 100 A
